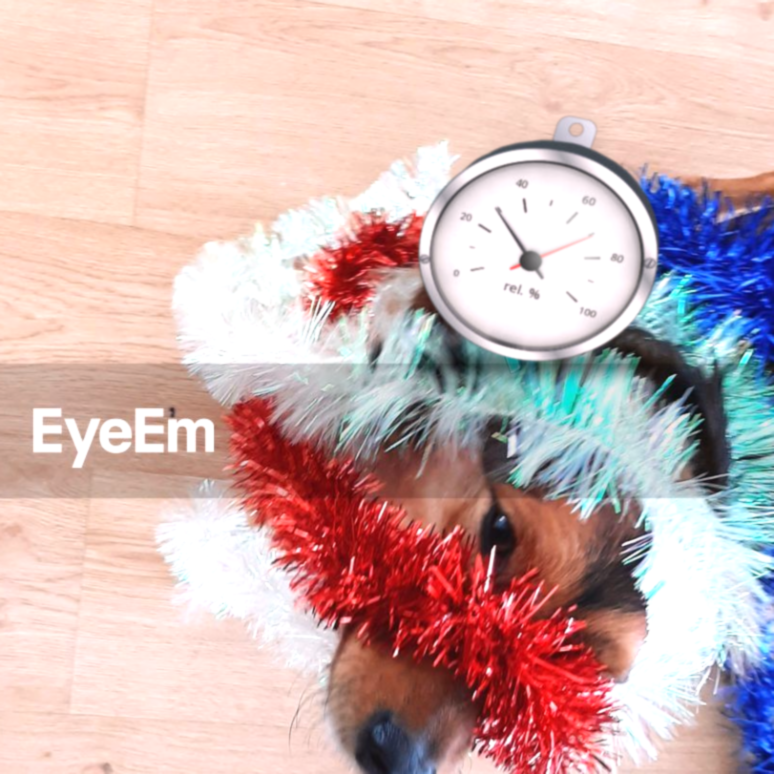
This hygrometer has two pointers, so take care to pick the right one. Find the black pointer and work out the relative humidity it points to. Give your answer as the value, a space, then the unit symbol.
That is 30 %
